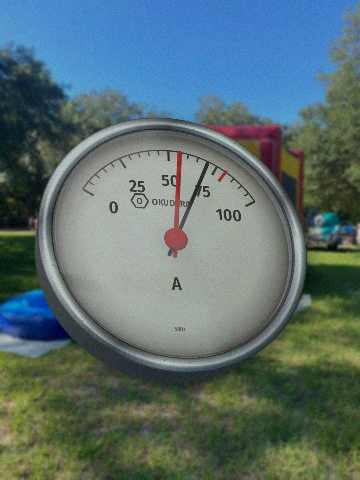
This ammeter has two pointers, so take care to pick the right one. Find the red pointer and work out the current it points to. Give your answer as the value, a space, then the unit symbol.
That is 55 A
